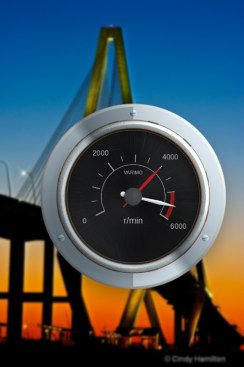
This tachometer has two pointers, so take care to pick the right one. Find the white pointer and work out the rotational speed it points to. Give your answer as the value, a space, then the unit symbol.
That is 5500 rpm
